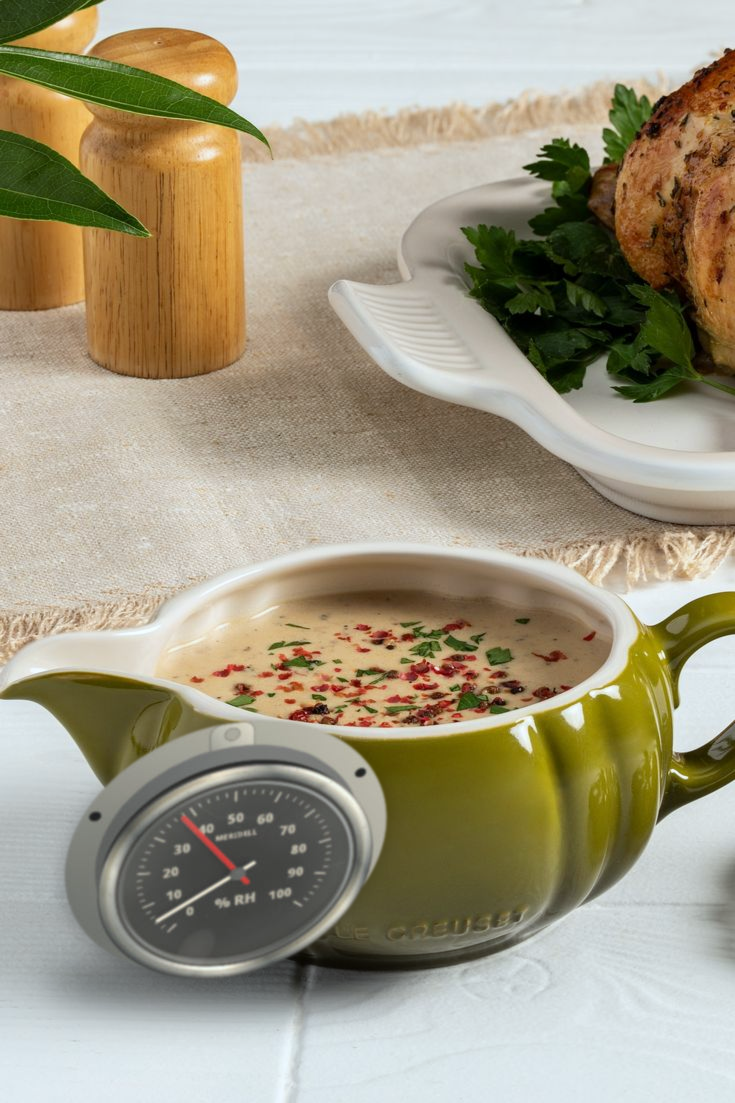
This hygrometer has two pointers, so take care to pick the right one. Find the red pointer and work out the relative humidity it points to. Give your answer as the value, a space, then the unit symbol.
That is 38 %
